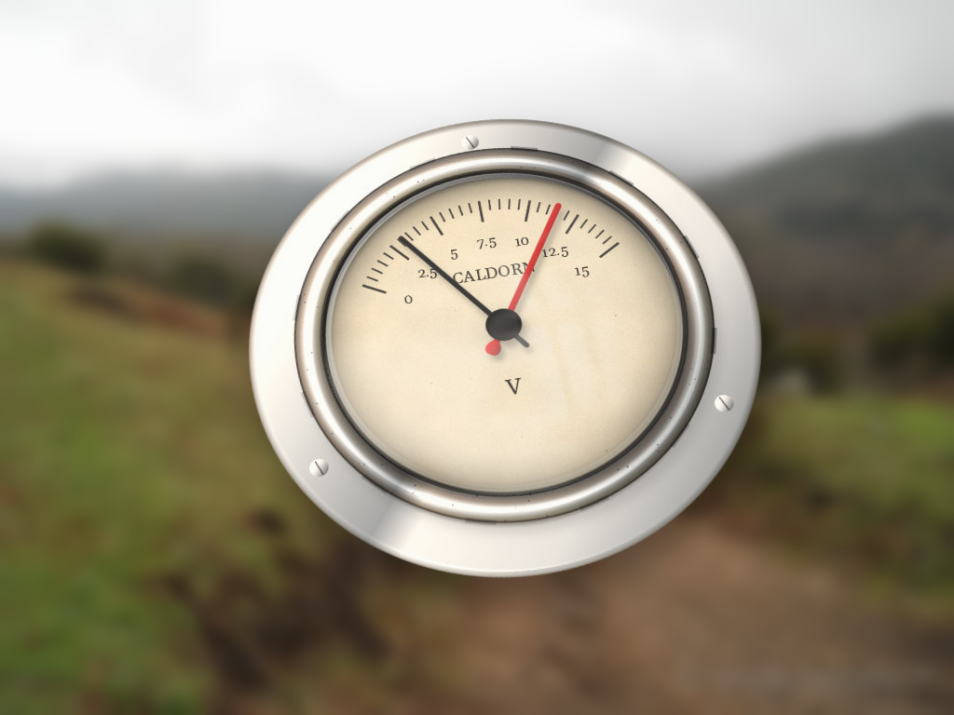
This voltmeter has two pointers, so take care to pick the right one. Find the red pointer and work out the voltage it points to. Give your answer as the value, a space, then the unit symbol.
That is 11.5 V
